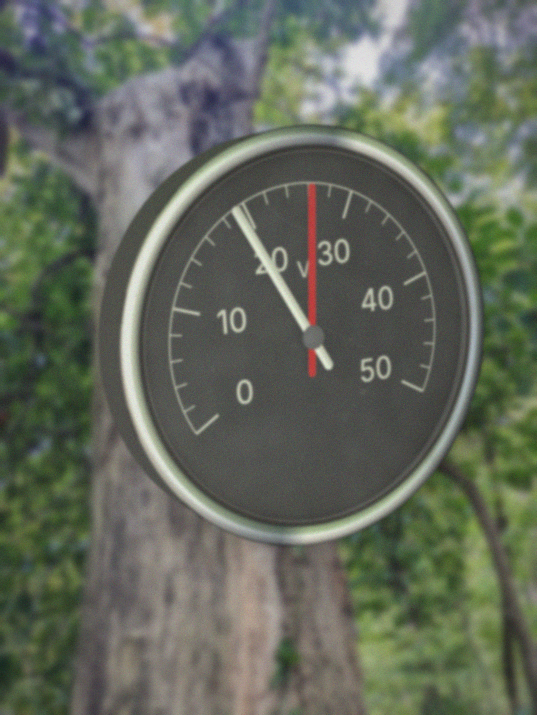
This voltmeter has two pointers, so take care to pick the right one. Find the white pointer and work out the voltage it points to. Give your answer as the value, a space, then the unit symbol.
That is 19 V
